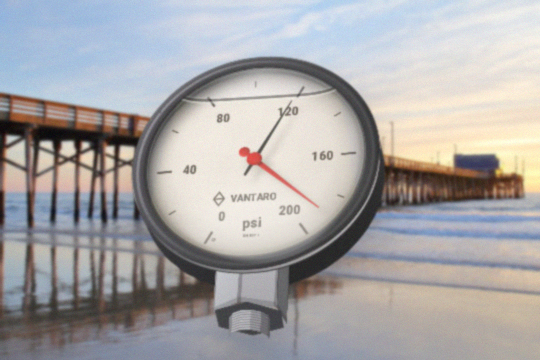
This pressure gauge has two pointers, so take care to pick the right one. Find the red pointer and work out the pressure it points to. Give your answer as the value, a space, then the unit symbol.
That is 190 psi
